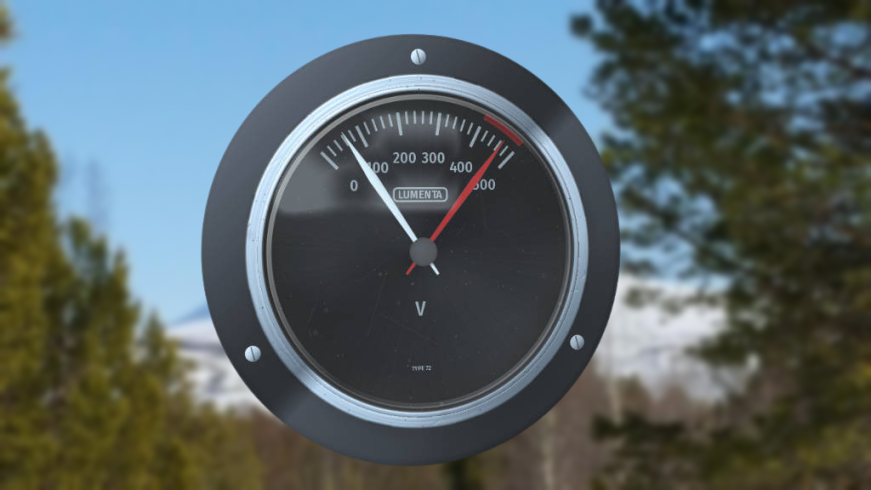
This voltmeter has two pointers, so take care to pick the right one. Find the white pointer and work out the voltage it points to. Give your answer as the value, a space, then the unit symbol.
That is 60 V
